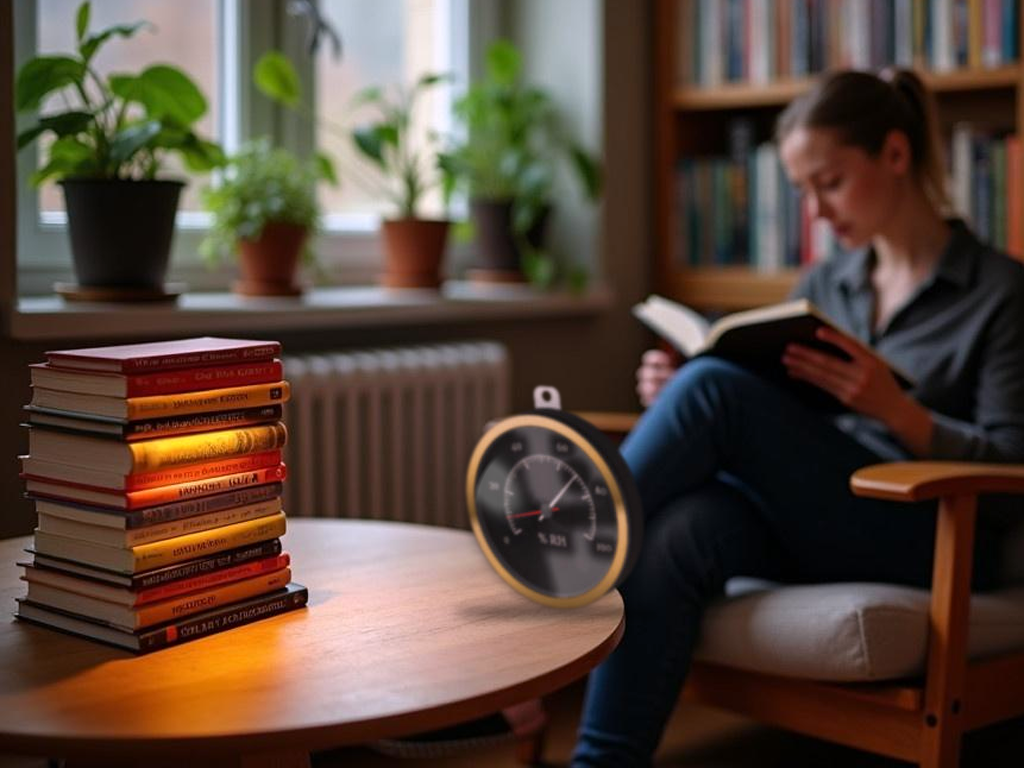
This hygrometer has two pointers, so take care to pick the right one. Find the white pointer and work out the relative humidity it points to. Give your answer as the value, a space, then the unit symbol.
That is 70 %
